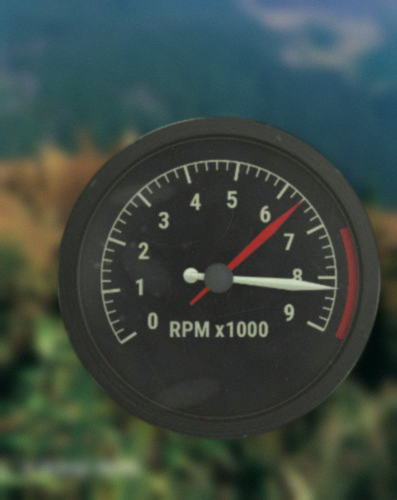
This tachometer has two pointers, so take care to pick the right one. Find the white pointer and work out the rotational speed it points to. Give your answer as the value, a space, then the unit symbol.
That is 8200 rpm
